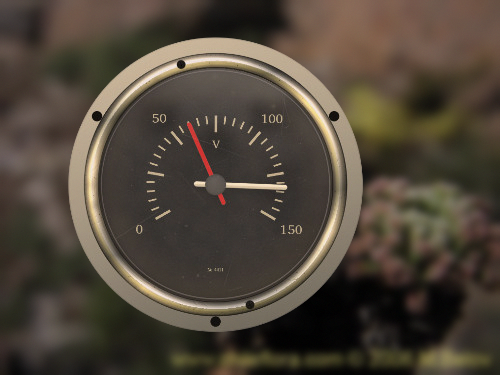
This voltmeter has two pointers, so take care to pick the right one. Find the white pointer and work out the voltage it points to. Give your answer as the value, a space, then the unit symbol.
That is 132.5 V
